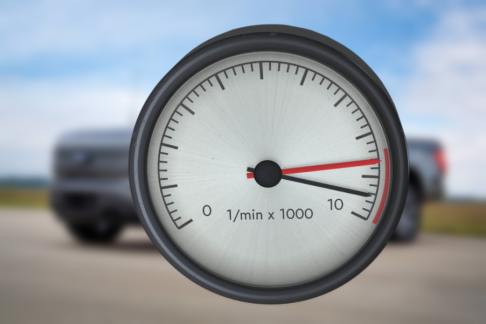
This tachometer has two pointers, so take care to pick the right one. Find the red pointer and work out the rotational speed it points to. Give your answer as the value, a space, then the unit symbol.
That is 8600 rpm
